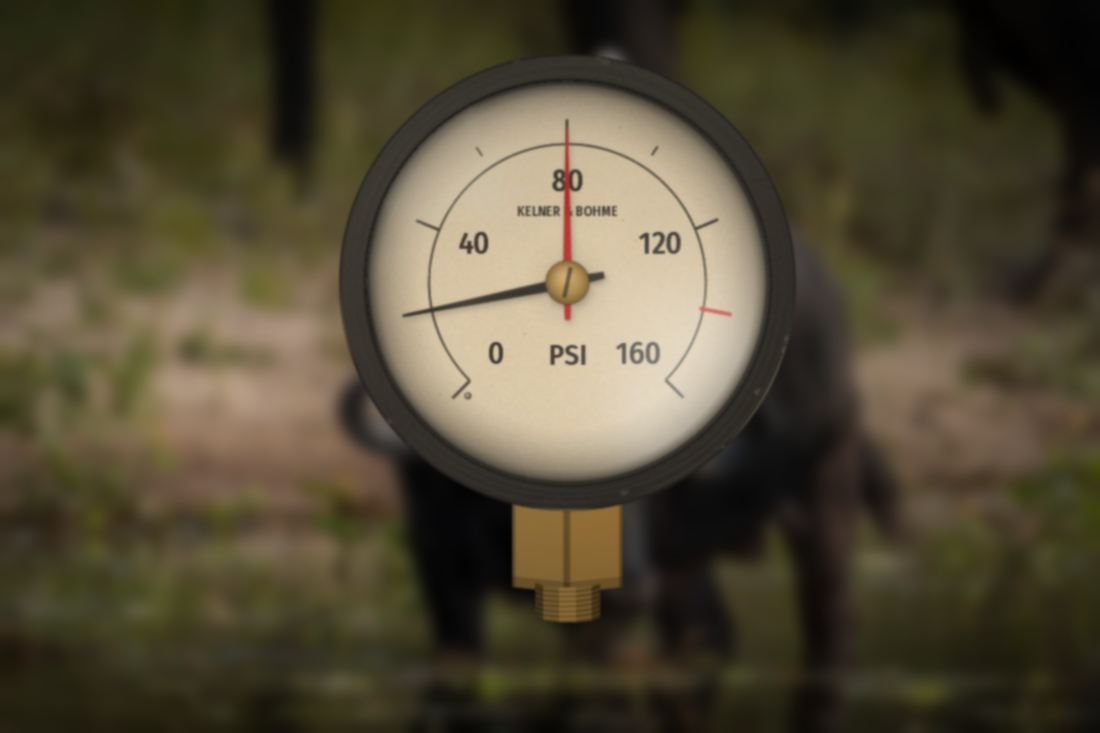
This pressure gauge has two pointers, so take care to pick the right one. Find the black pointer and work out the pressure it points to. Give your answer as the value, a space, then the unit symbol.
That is 20 psi
